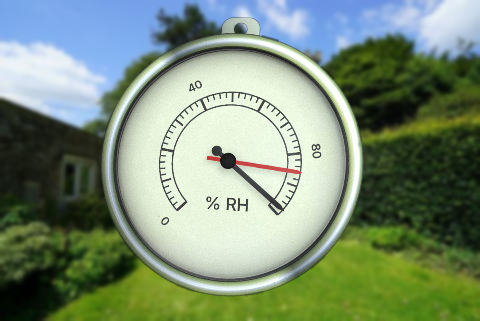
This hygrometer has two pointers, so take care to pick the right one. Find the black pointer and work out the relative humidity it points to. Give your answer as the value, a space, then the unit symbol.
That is 98 %
